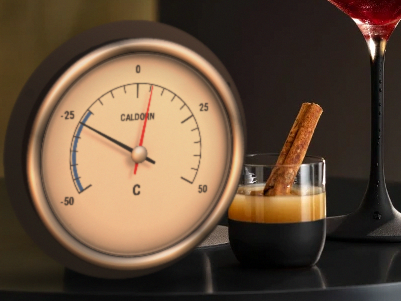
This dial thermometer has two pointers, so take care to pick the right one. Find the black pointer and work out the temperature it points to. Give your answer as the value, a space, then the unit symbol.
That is -25 °C
